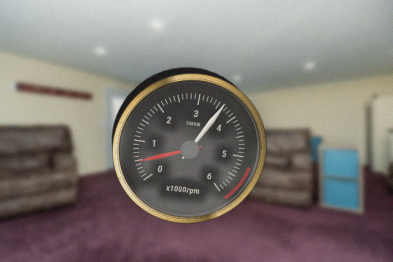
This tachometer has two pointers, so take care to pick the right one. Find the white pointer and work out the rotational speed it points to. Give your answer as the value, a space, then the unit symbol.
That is 3600 rpm
